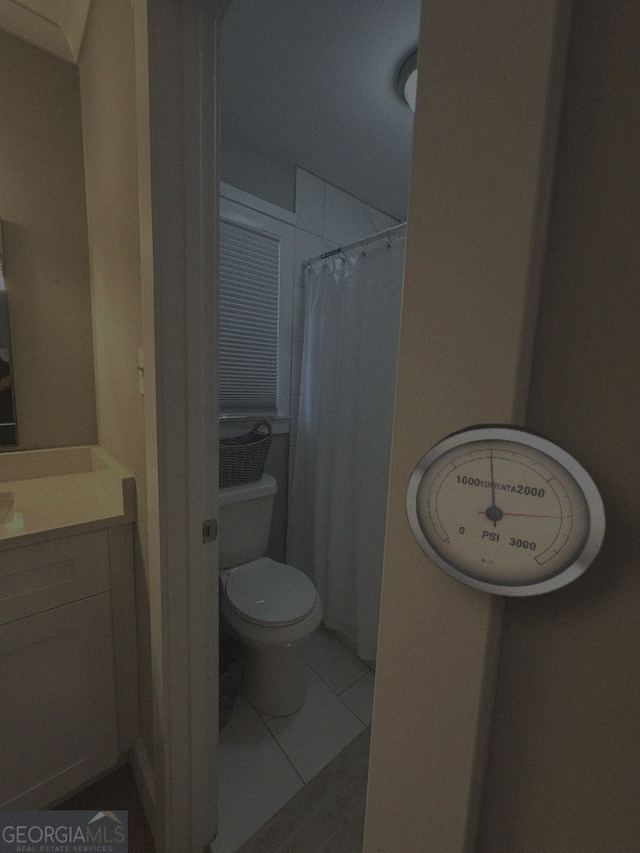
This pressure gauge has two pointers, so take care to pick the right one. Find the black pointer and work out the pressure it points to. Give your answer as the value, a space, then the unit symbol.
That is 1400 psi
